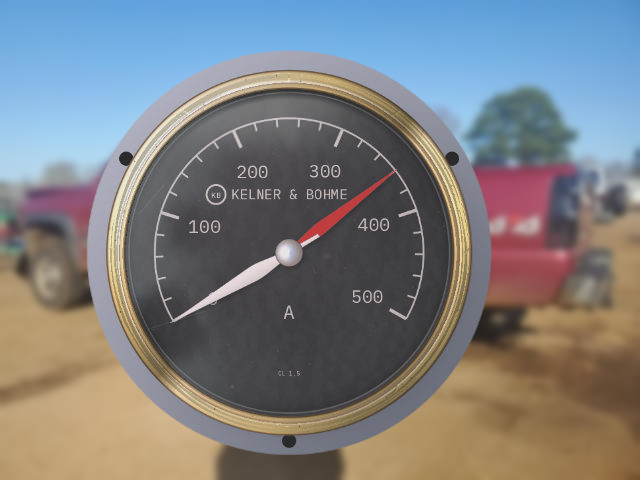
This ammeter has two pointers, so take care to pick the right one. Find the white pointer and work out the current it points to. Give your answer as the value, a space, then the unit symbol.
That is 0 A
